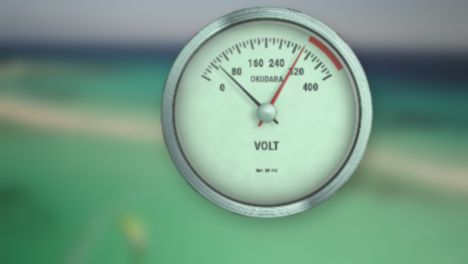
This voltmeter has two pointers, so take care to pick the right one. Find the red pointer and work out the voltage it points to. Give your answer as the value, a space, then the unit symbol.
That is 300 V
